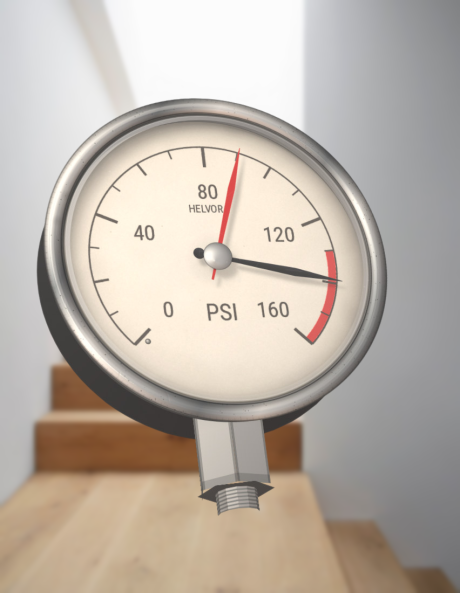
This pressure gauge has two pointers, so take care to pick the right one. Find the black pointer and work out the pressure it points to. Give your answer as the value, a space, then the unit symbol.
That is 140 psi
